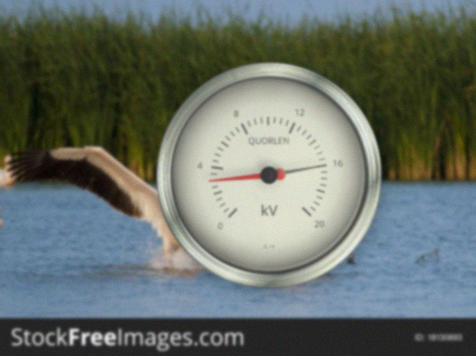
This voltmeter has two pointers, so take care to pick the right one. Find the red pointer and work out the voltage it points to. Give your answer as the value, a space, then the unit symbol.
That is 3 kV
